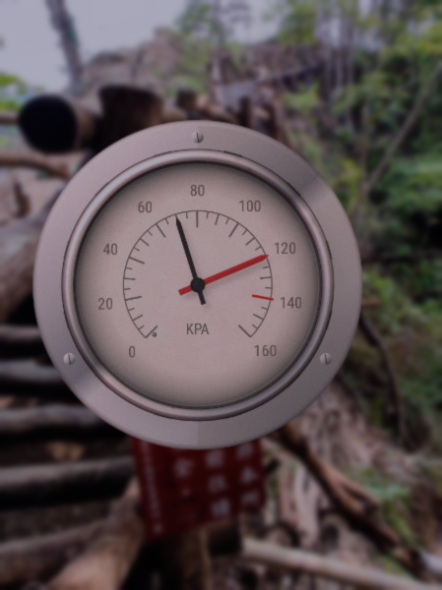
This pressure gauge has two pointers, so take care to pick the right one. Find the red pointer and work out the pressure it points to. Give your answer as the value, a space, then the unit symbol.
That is 120 kPa
